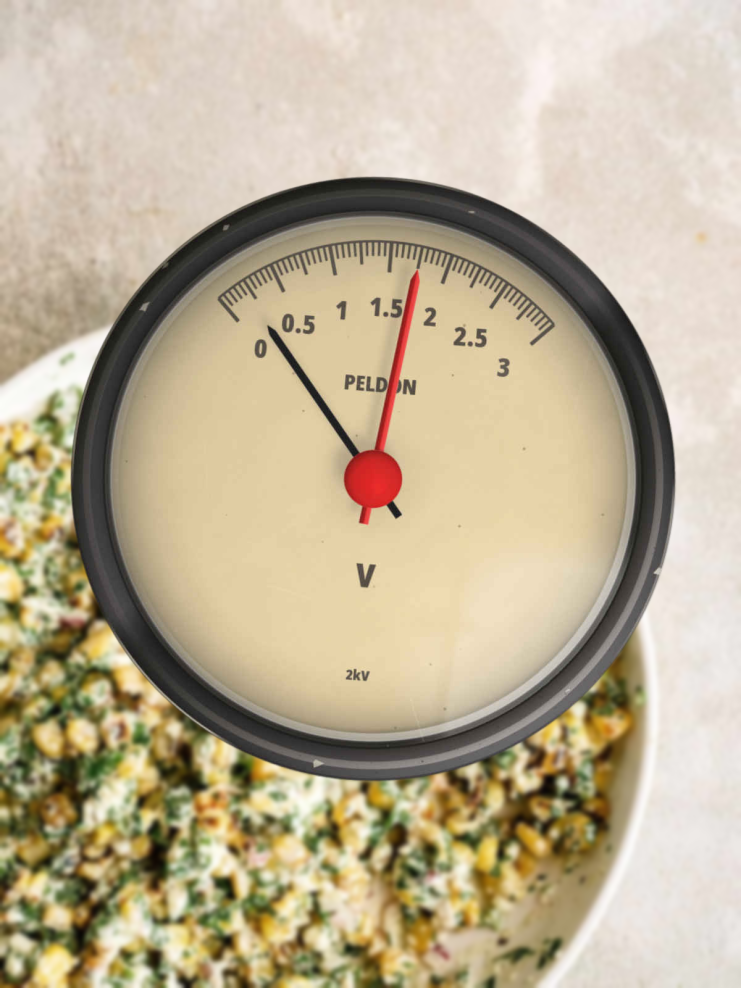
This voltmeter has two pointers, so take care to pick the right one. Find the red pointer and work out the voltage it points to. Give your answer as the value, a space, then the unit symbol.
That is 1.75 V
